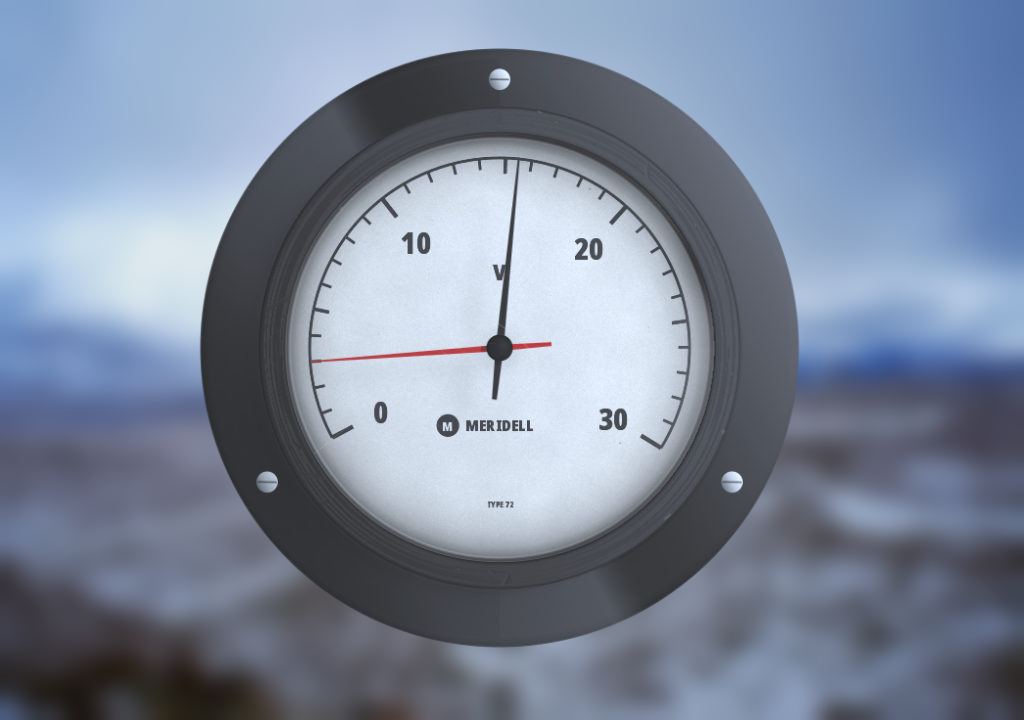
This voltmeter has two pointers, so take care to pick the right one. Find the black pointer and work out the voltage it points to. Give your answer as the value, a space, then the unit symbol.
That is 15.5 V
